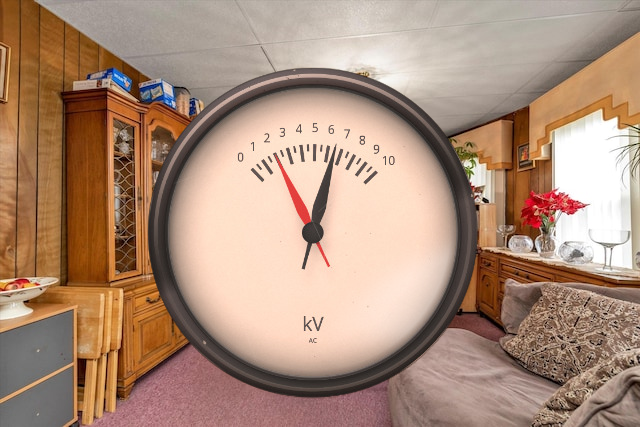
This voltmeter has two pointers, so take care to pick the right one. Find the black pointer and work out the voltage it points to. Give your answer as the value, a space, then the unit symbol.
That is 6.5 kV
